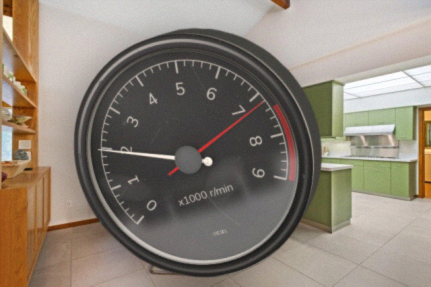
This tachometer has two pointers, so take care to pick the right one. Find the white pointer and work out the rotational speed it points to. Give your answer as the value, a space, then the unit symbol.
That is 2000 rpm
